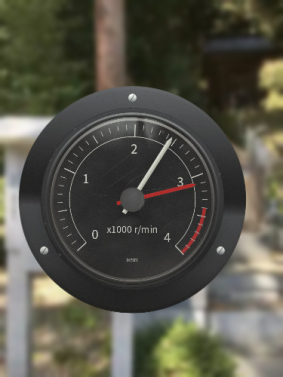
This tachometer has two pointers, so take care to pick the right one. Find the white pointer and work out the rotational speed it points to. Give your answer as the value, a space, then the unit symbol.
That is 2450 rpm
